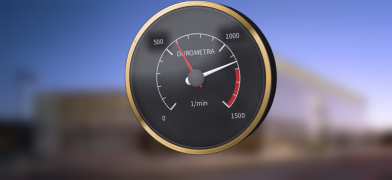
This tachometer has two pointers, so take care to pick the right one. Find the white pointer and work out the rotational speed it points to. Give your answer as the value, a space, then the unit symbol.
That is 1150 rpm
